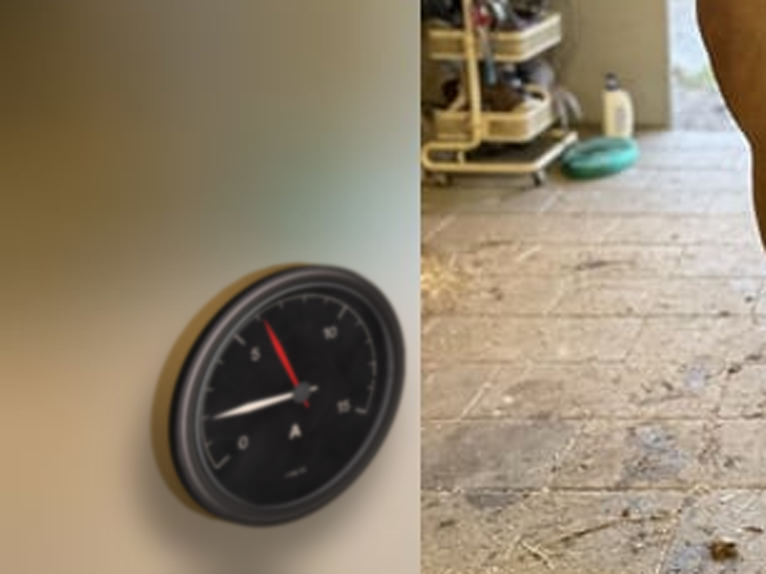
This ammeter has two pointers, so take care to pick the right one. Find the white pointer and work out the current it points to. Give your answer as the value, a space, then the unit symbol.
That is 2 A
